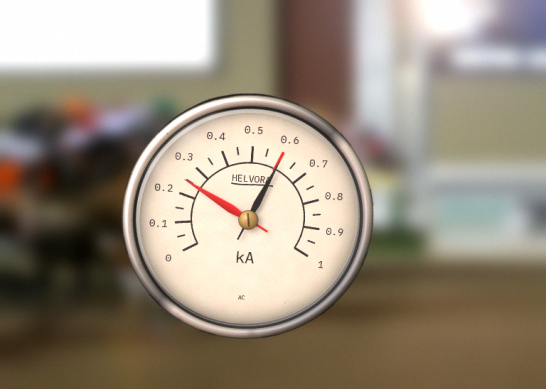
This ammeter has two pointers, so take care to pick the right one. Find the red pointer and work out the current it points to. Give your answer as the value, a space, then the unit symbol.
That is 0.25 kA
